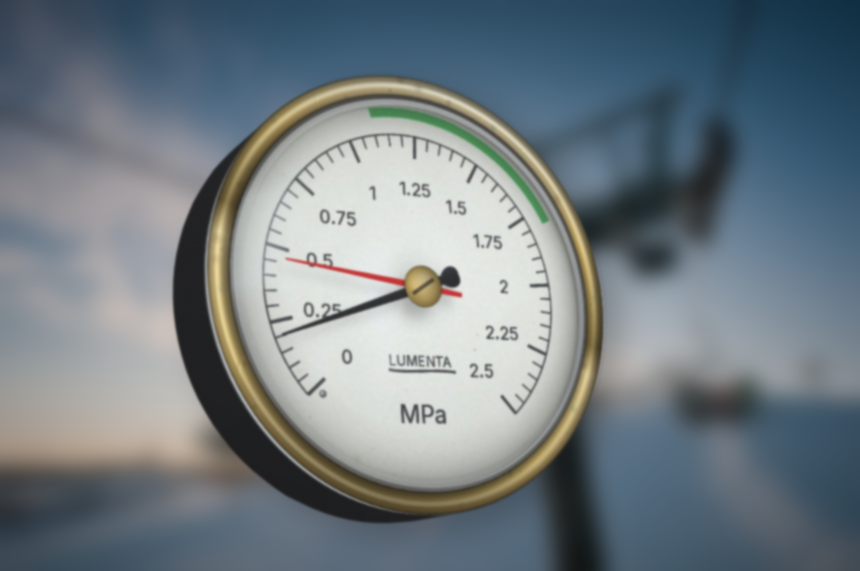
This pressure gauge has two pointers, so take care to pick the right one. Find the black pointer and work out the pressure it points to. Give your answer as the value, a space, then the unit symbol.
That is 0.2 MPa
